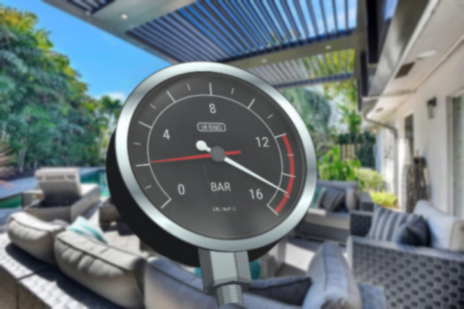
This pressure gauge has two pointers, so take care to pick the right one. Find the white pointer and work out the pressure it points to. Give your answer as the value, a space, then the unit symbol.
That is 15 bar
